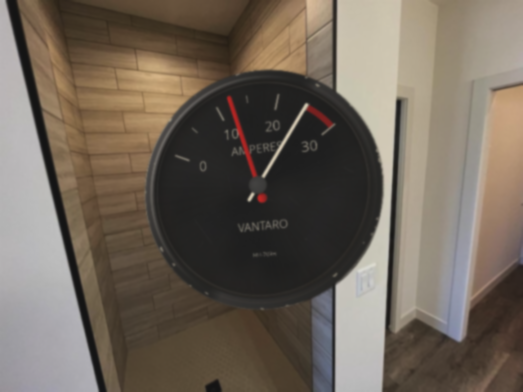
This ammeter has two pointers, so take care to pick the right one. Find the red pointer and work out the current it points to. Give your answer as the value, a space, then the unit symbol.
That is 12.5 A
